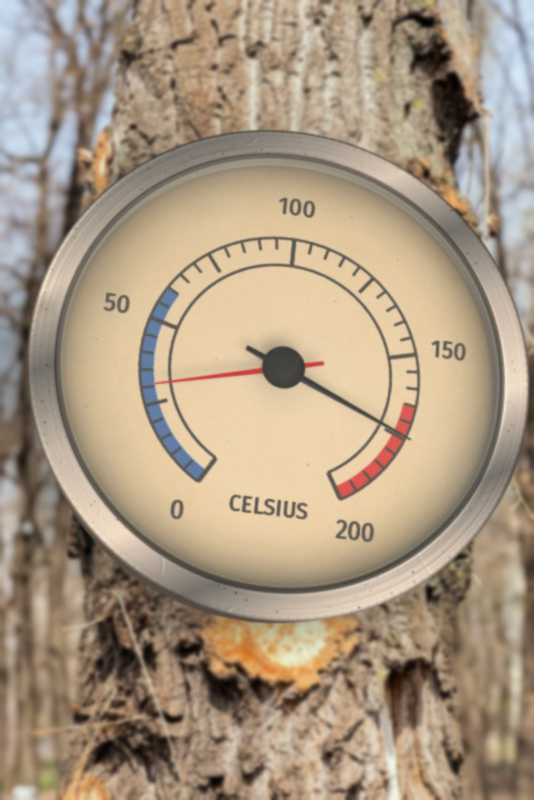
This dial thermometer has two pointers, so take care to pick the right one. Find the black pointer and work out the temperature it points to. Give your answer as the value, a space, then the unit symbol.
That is 175 °C
